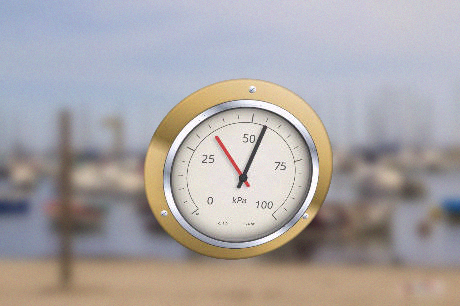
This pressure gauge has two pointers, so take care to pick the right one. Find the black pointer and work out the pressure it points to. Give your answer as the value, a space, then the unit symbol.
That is 55 kPa
